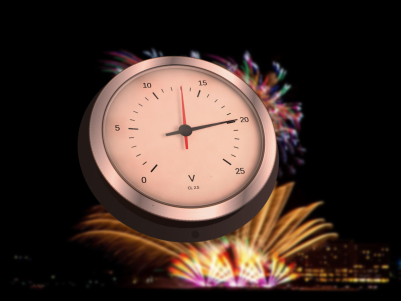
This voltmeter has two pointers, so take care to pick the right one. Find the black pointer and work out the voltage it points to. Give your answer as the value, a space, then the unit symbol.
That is 20 V
